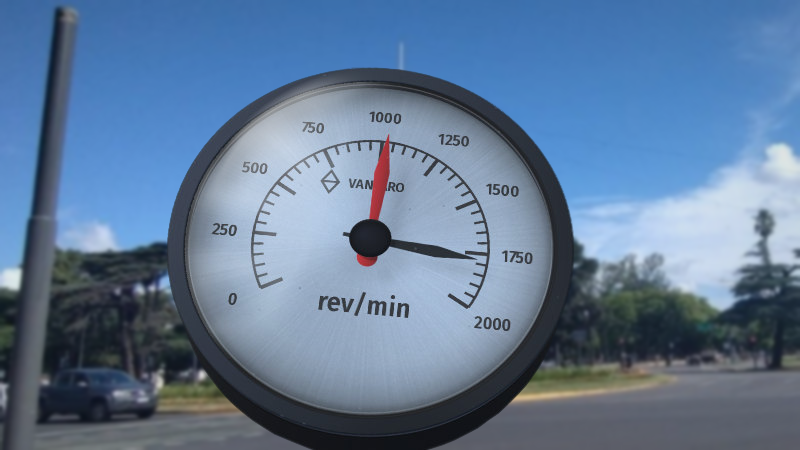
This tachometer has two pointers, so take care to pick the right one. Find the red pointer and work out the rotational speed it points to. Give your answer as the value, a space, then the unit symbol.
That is 1025 rpm
